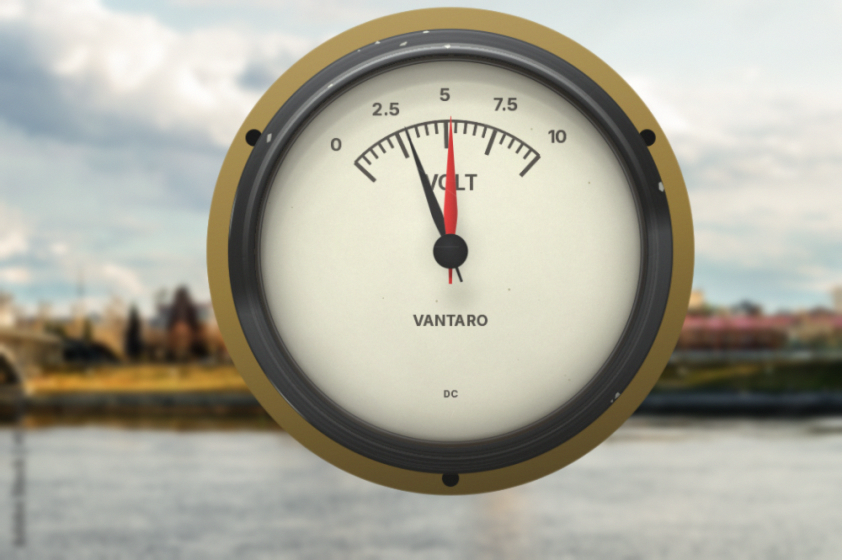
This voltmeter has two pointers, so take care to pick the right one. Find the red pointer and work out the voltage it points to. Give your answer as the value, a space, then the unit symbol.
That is 5.25 V
